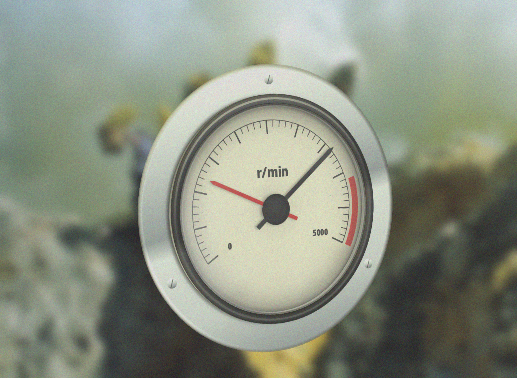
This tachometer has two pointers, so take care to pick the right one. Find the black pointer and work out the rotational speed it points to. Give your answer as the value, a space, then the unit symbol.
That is 3600 rpm
